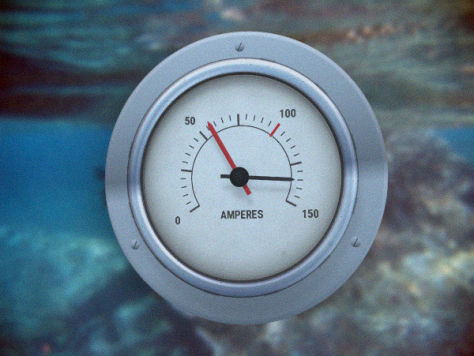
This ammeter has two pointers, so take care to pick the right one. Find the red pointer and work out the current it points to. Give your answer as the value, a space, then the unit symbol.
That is 57.5 A
